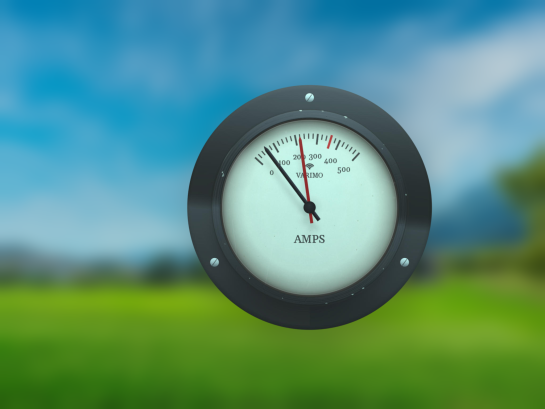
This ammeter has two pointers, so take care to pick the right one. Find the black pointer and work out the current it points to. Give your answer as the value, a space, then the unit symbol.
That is 60 A
